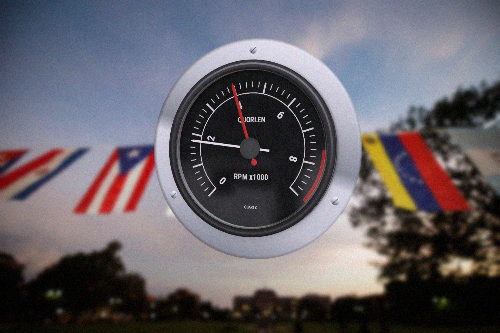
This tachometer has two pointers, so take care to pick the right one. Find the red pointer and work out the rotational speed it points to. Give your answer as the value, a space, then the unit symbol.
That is 4000 rpm
